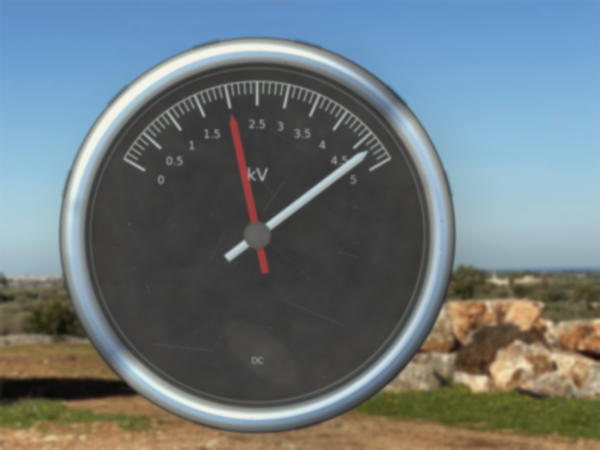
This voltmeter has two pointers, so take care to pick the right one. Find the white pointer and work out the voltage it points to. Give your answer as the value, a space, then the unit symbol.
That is 4.7 kV
